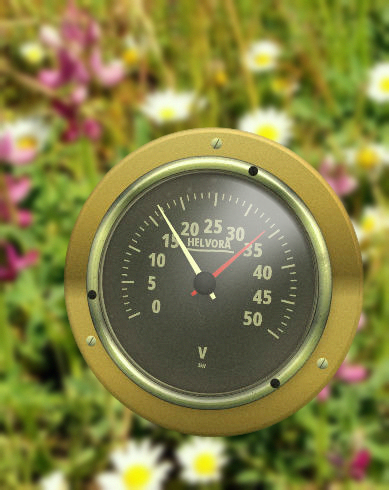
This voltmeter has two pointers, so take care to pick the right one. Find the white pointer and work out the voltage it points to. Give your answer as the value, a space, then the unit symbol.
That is 17 V
